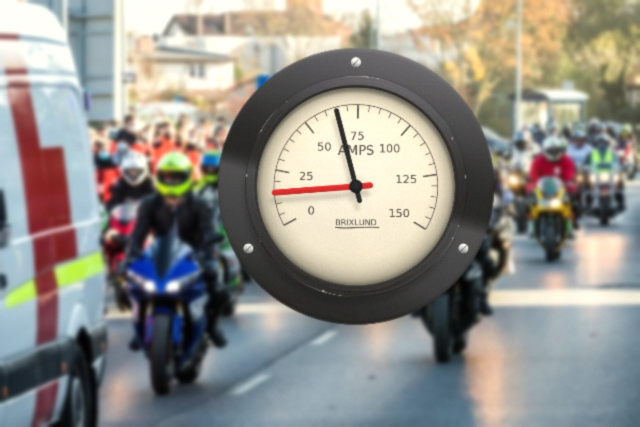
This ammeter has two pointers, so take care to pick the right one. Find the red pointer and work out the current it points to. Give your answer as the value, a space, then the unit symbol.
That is 15 A
